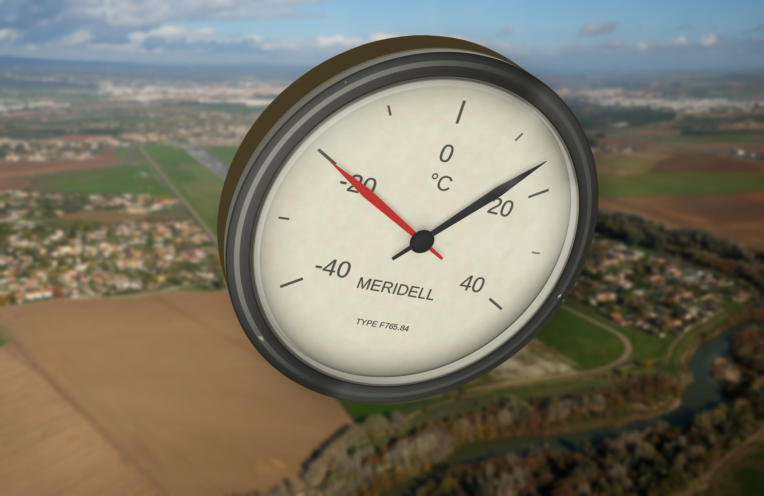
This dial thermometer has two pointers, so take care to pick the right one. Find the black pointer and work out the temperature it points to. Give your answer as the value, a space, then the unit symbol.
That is 15 °C
